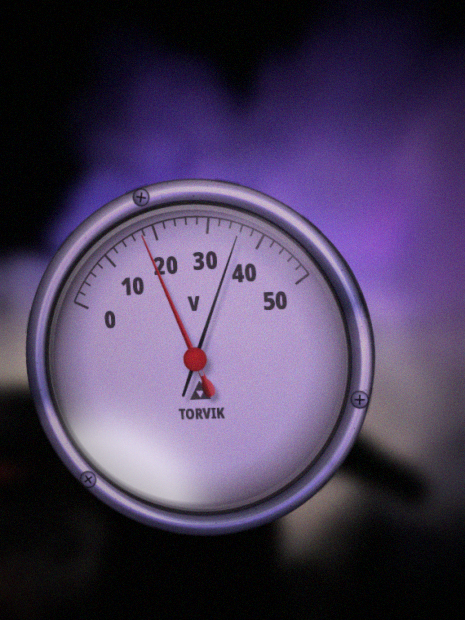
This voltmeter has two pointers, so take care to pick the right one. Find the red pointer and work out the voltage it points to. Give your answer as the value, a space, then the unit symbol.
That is 18 V
